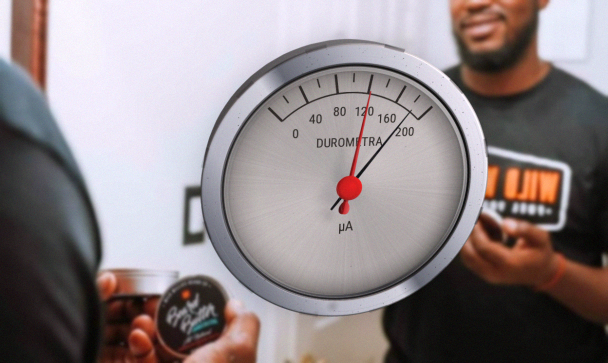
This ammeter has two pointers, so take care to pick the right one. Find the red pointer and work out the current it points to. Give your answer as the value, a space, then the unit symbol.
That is 120 µA
